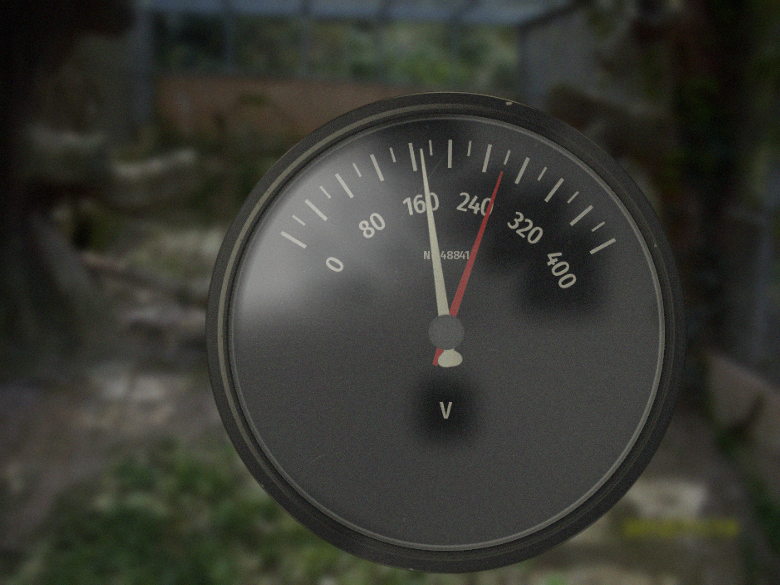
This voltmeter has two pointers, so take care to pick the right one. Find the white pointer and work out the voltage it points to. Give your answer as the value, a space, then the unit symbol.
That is 170 V
